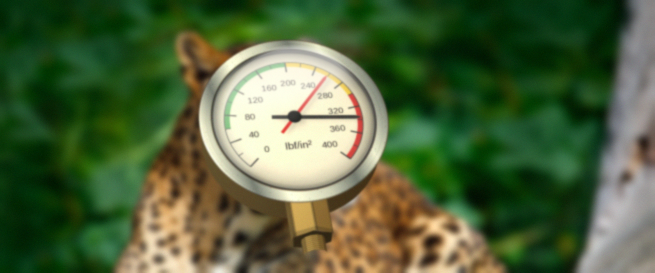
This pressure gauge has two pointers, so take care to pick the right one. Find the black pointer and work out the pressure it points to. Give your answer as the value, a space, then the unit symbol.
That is 340 psi
